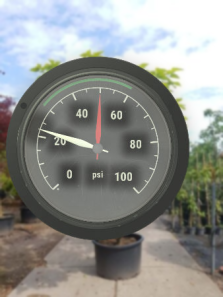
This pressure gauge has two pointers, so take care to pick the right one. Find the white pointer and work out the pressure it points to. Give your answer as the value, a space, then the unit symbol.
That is 22.5 psi
